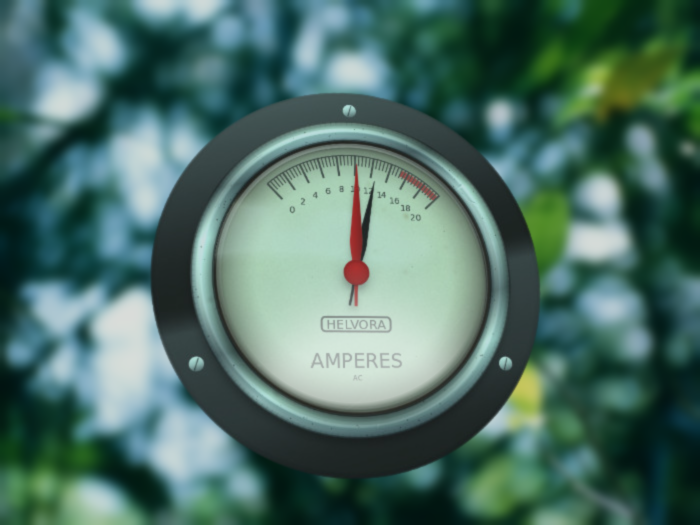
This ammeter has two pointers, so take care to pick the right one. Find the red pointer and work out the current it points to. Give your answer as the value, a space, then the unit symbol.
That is 10 A
